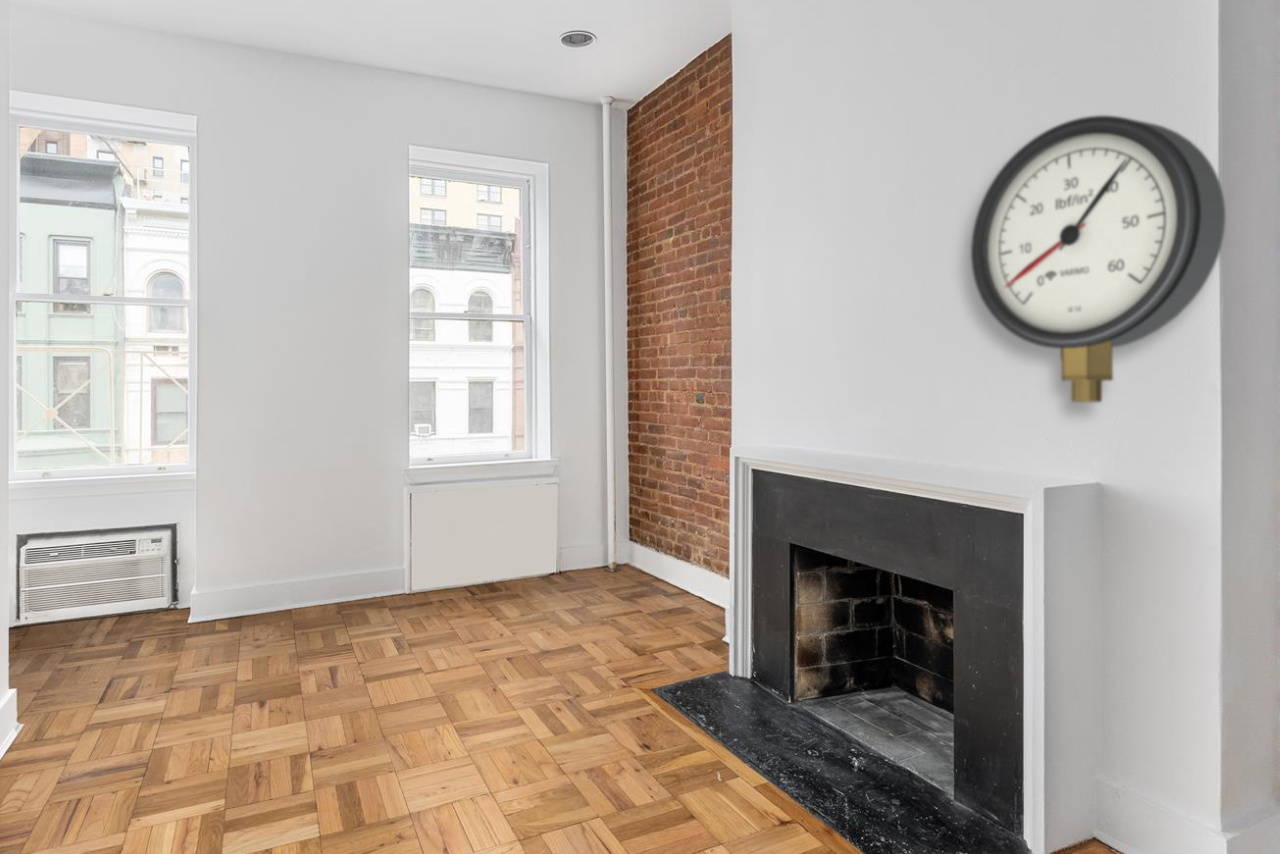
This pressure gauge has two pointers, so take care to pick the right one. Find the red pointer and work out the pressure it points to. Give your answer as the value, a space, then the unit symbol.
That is 4 psi
